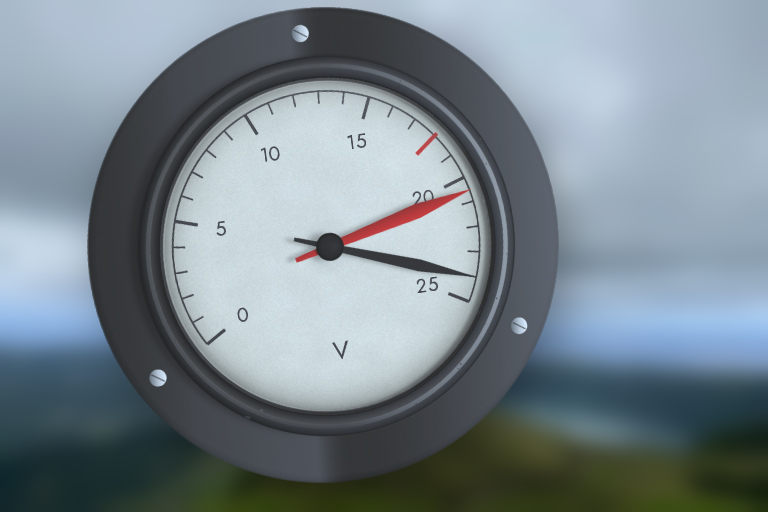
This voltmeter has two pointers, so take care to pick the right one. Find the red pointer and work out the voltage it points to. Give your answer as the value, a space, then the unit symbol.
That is 20.5 V
